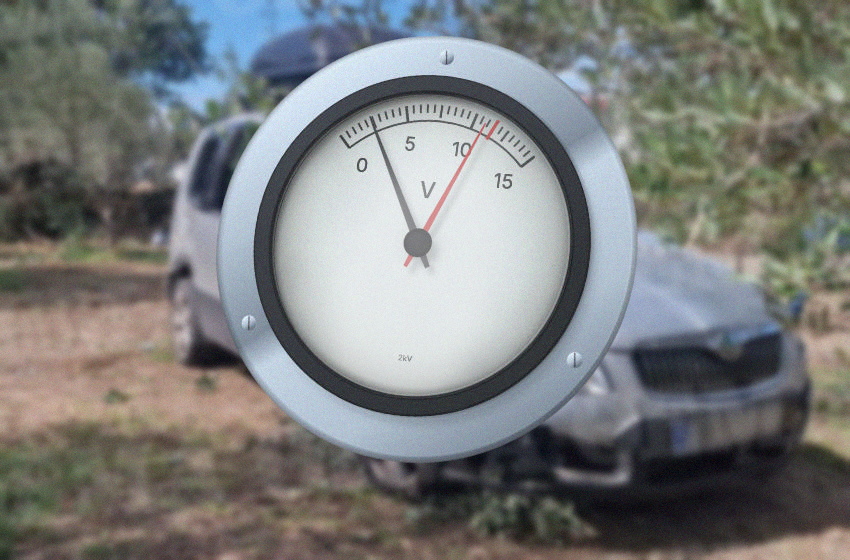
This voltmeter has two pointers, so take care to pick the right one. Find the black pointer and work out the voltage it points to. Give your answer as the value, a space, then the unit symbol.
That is 2.5 V
